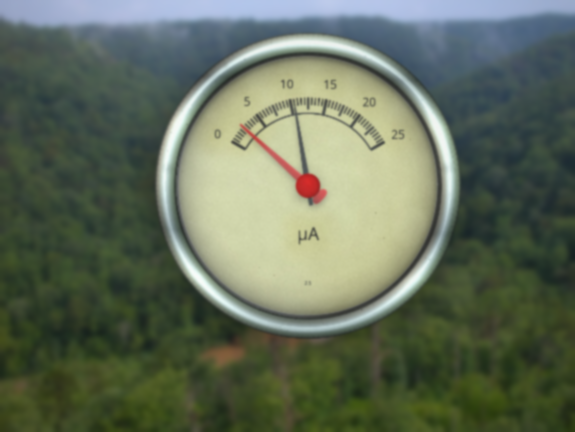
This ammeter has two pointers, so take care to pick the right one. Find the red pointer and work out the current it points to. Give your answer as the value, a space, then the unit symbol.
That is 2.5 µA
